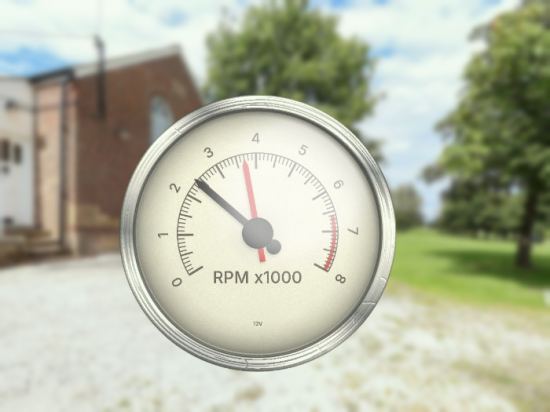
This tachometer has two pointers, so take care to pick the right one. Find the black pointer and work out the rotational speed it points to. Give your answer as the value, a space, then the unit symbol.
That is 2400 rpm
